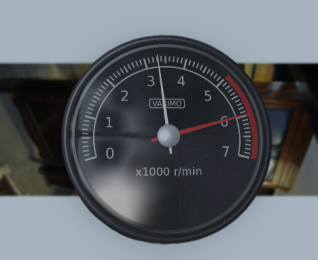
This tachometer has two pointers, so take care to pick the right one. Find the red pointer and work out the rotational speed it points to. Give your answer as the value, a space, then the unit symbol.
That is 6000 rpm
